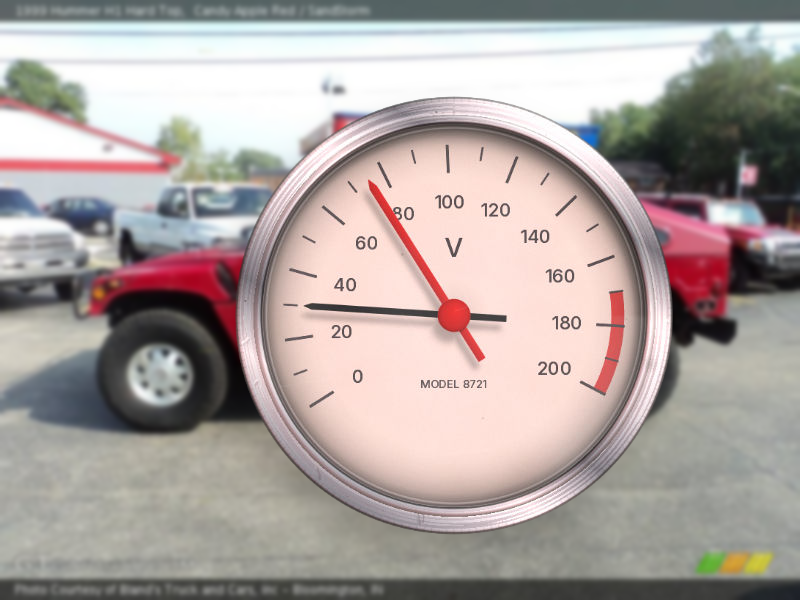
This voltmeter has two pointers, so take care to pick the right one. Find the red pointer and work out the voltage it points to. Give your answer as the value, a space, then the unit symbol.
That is 75 V
